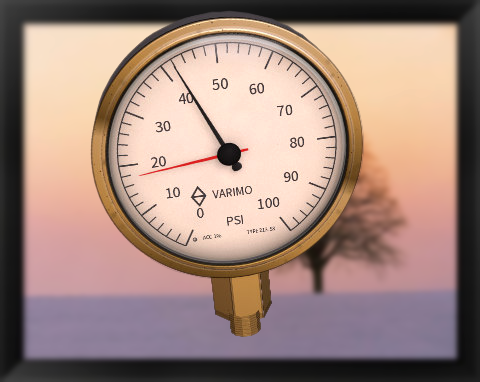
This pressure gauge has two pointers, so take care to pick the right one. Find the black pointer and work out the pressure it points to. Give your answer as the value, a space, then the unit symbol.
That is 42 psi
